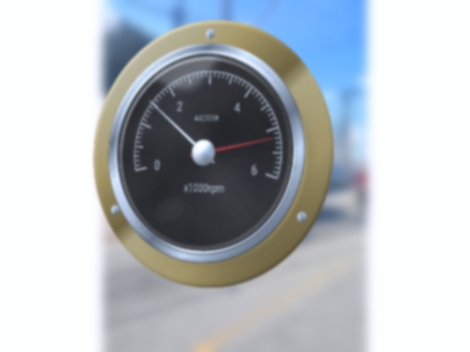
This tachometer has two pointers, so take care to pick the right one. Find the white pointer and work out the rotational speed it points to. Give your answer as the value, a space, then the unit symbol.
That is 1500 rpm
